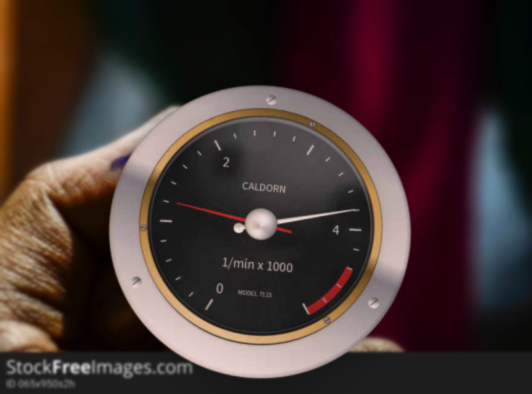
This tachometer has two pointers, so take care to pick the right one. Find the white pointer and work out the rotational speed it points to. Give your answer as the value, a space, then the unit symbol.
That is 3800 rpm
